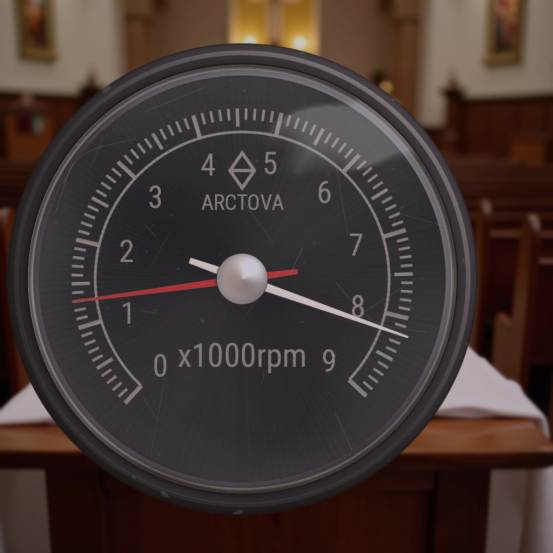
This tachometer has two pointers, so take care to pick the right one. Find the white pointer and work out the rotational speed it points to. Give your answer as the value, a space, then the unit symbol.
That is 8200 rpm
